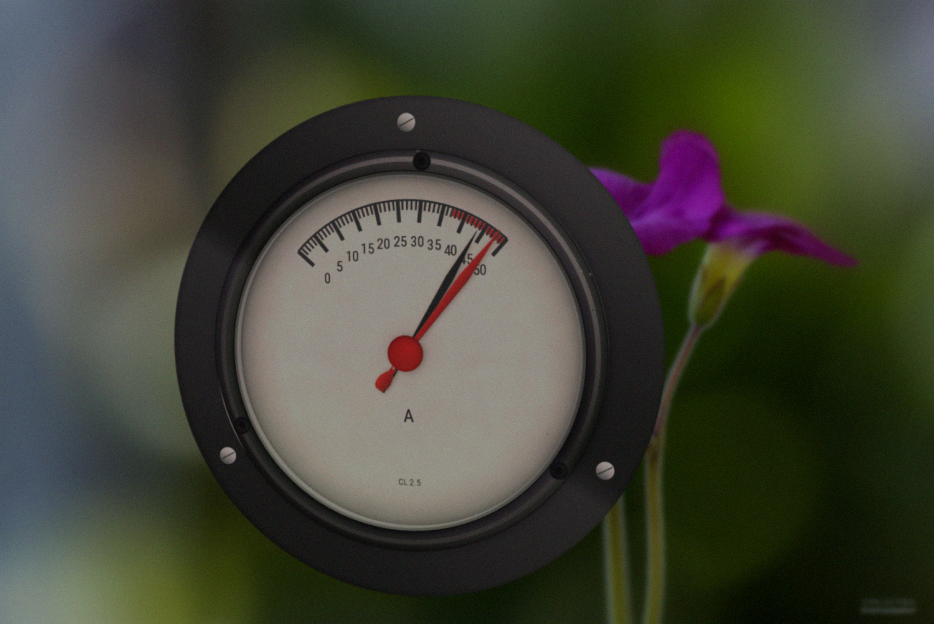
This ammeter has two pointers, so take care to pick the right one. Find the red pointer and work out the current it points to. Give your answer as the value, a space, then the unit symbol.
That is 48 A
